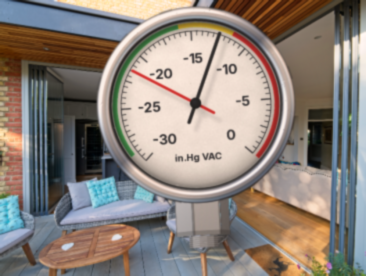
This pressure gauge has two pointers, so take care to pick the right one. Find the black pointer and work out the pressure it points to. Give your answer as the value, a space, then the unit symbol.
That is -12.5 inHg
